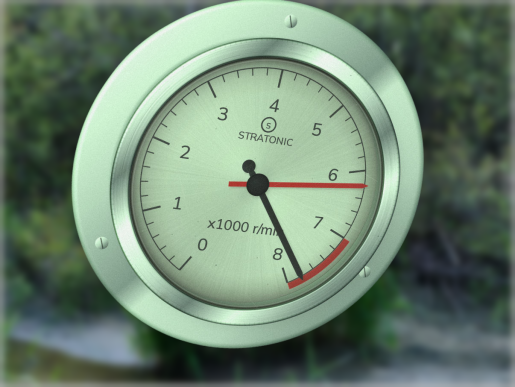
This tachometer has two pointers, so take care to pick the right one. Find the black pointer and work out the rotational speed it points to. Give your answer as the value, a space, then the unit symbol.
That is 7800 rpm
